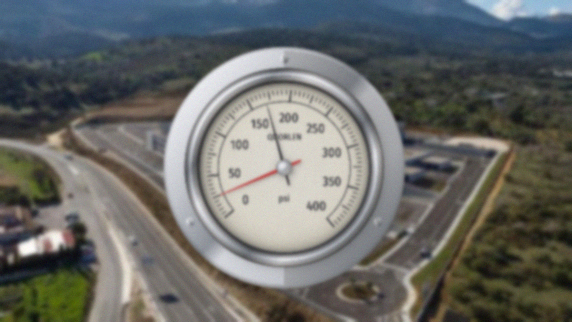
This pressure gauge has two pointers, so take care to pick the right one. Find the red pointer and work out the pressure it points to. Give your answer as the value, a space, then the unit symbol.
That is 25 psi
